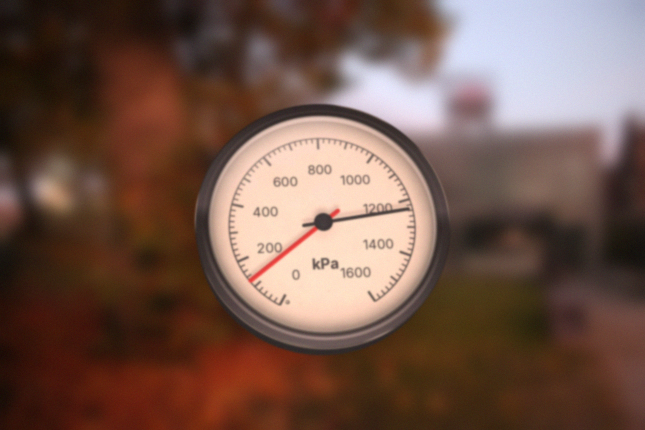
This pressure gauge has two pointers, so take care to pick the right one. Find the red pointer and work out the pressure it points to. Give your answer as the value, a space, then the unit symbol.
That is 120 kPa
